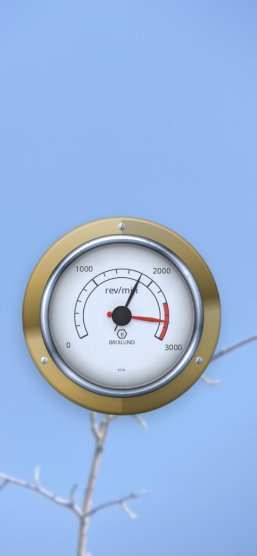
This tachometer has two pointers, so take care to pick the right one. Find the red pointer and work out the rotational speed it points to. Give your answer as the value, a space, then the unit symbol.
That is 2700 rpm
